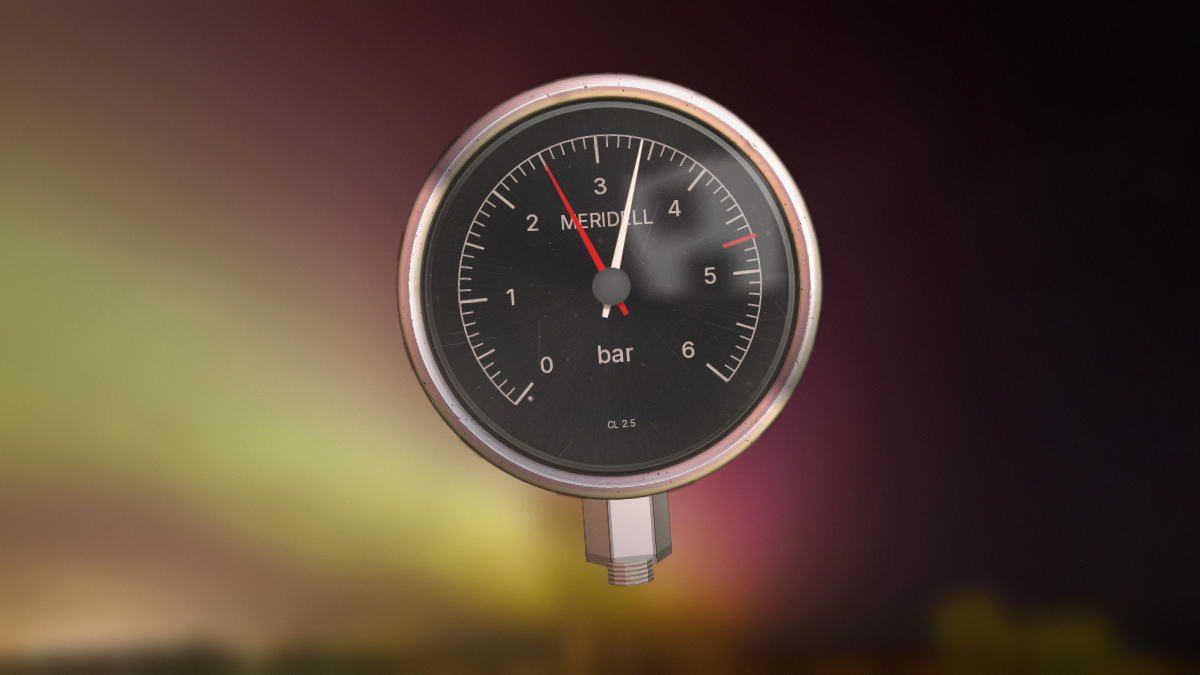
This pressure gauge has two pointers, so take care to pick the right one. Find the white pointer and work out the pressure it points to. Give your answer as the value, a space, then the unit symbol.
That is 3.4 bar
